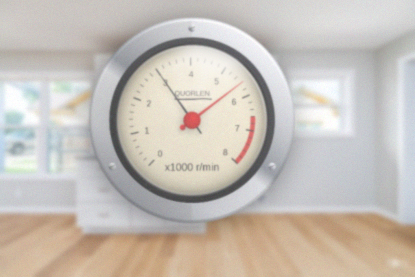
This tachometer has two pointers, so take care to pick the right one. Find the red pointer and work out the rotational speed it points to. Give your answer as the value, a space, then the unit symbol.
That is 5600 rpm
